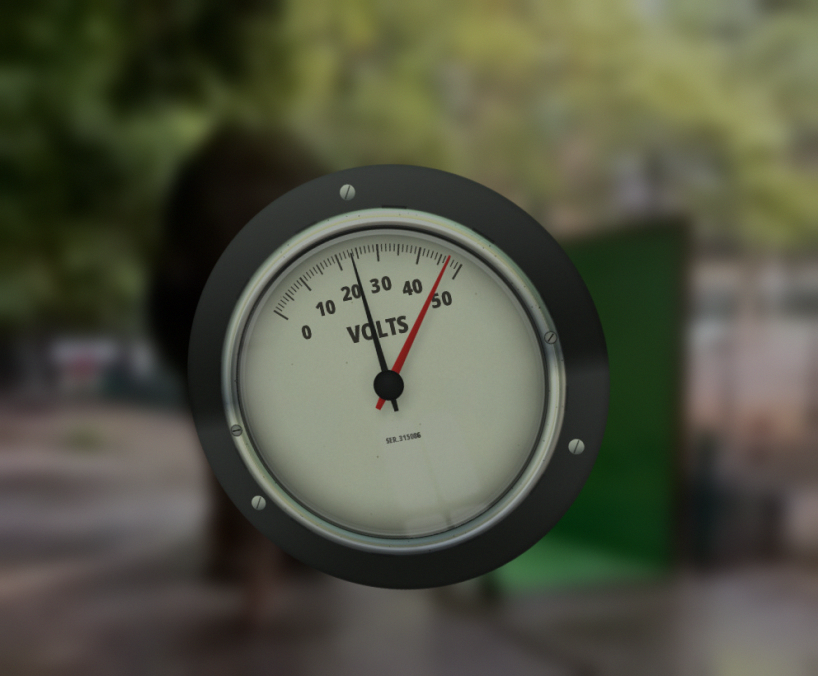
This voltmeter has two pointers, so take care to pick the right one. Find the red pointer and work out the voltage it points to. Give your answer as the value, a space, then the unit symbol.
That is 47 V
